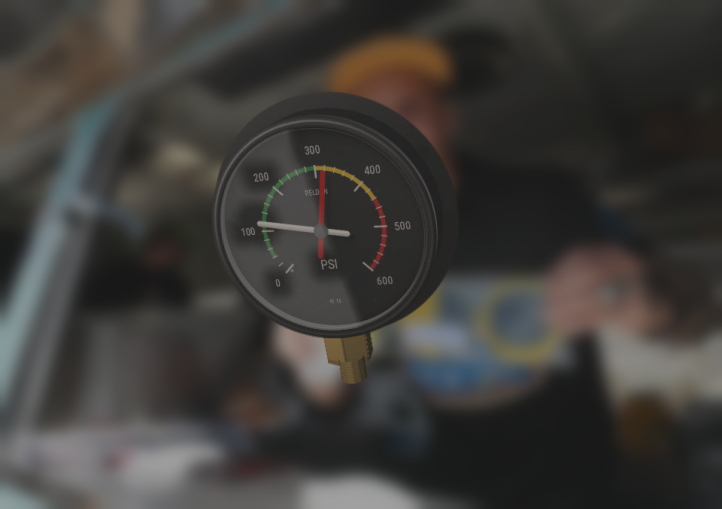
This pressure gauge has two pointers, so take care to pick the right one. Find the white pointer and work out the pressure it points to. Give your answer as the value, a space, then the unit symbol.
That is 120 psi
